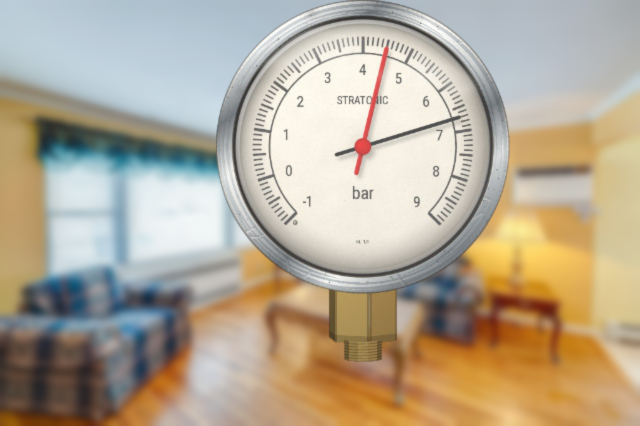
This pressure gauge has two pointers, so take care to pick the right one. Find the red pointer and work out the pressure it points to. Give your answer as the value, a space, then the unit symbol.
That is 4.5 bar
